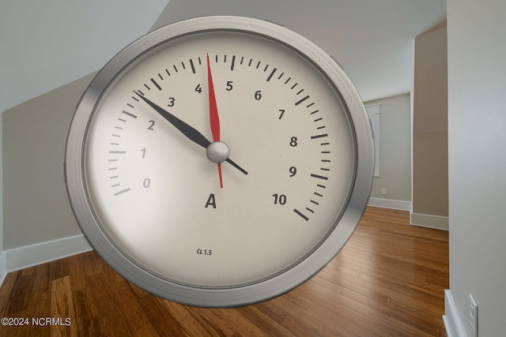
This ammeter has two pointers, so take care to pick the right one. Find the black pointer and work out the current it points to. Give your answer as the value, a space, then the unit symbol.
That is 2.5 A
